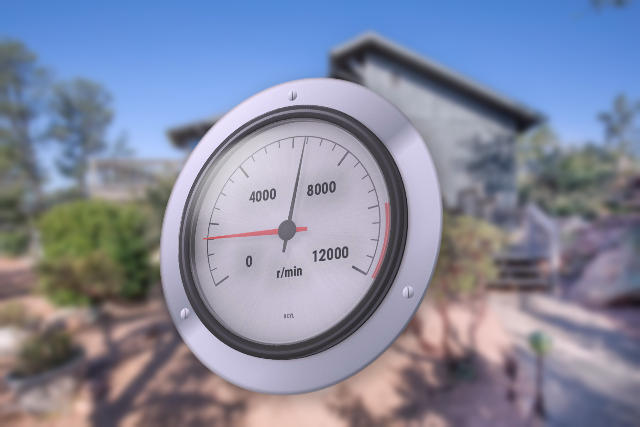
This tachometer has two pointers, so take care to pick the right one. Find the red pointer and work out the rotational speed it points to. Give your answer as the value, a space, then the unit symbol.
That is 1500 rpm
